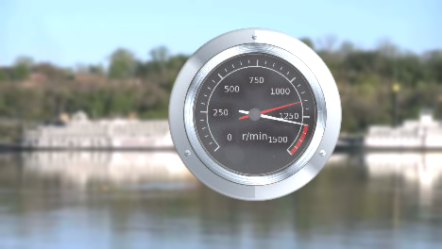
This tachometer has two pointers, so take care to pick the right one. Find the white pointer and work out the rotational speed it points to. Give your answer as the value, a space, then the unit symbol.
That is 1300 rpm
